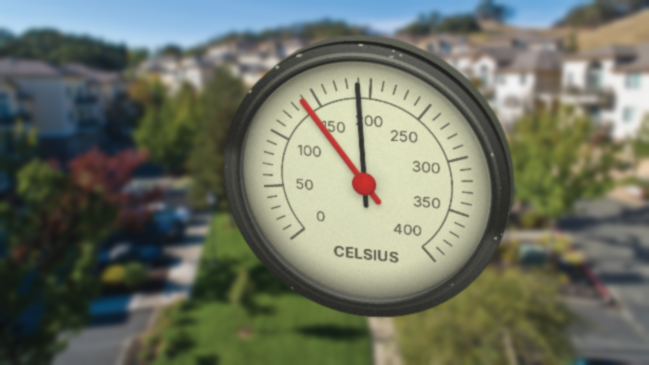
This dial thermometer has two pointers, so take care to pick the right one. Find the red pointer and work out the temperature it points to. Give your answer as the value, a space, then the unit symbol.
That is 140 °C
